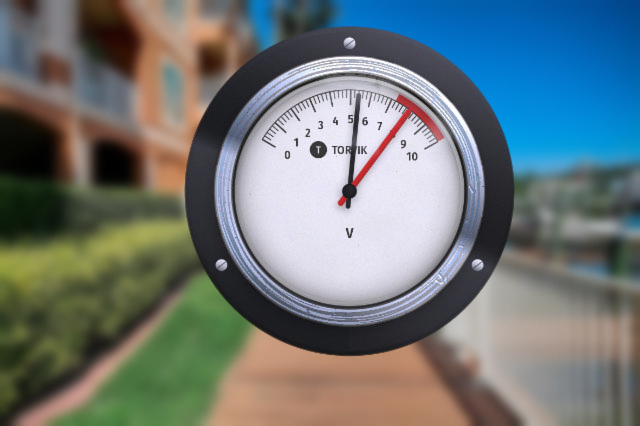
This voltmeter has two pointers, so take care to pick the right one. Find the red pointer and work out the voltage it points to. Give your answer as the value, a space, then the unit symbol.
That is 8 V
